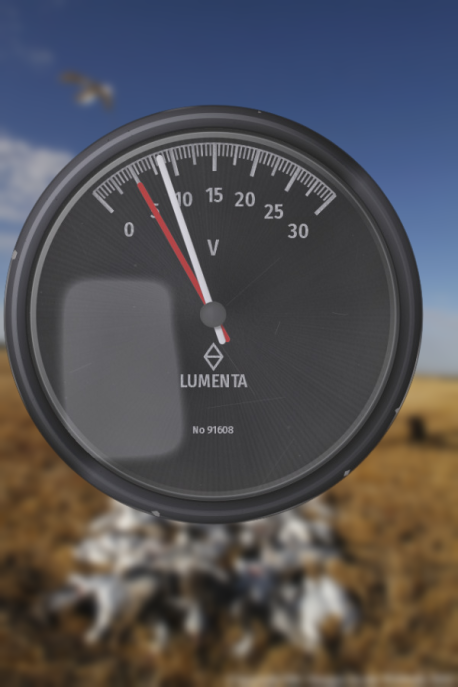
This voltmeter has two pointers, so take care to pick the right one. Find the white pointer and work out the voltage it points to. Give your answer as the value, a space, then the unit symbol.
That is 8.5 V
